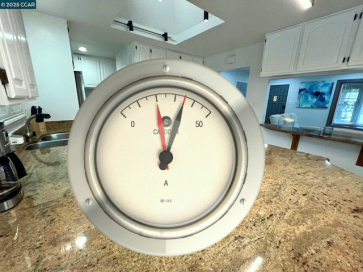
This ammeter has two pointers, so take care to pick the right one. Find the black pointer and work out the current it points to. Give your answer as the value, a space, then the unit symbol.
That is 35 A
